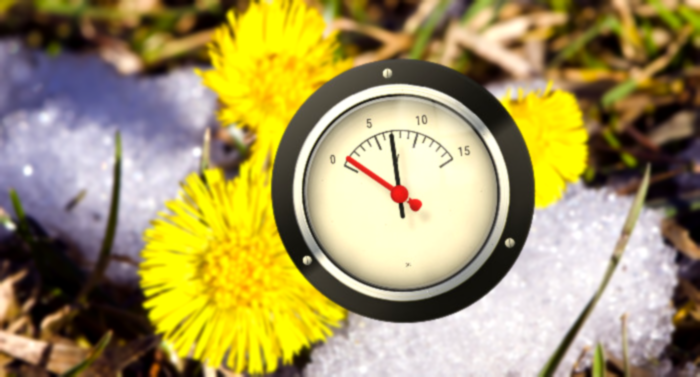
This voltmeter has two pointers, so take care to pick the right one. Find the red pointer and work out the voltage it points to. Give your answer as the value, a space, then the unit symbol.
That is 1 V
